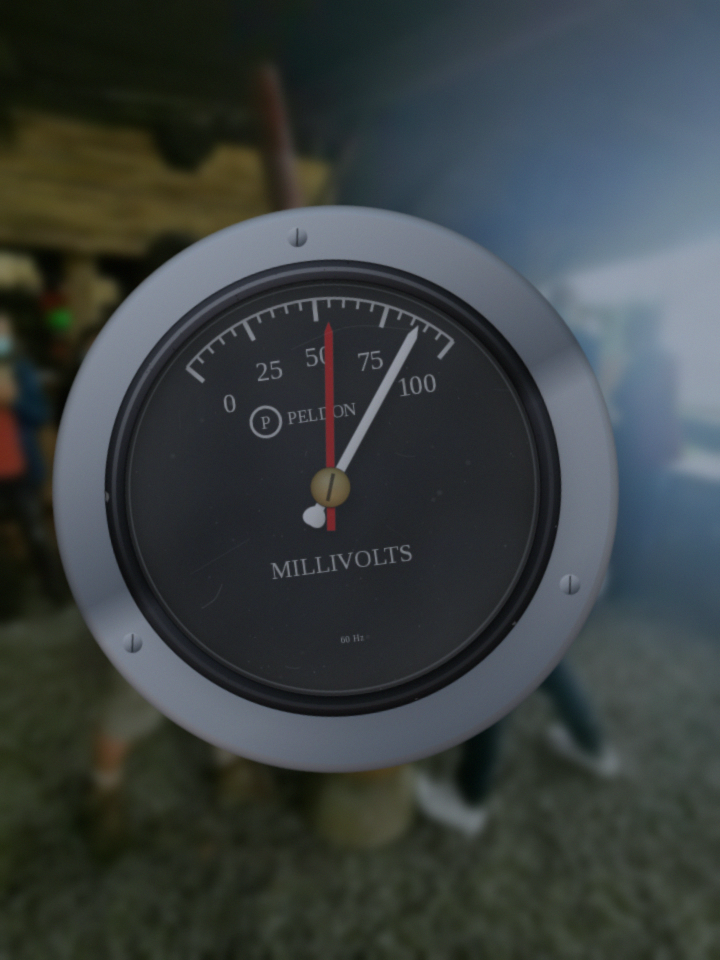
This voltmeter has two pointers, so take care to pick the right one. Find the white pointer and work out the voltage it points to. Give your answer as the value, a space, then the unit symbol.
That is 87.5 mV
